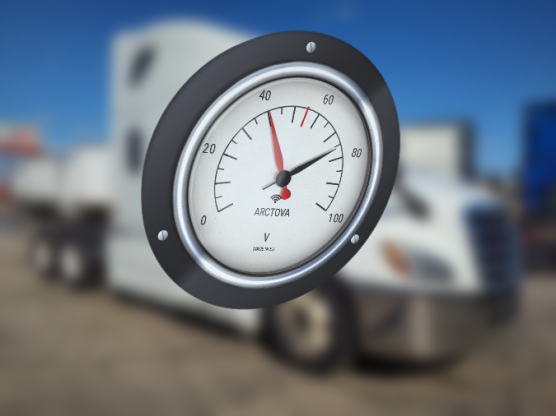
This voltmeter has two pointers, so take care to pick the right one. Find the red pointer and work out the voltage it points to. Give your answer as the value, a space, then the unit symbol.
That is 40 V
